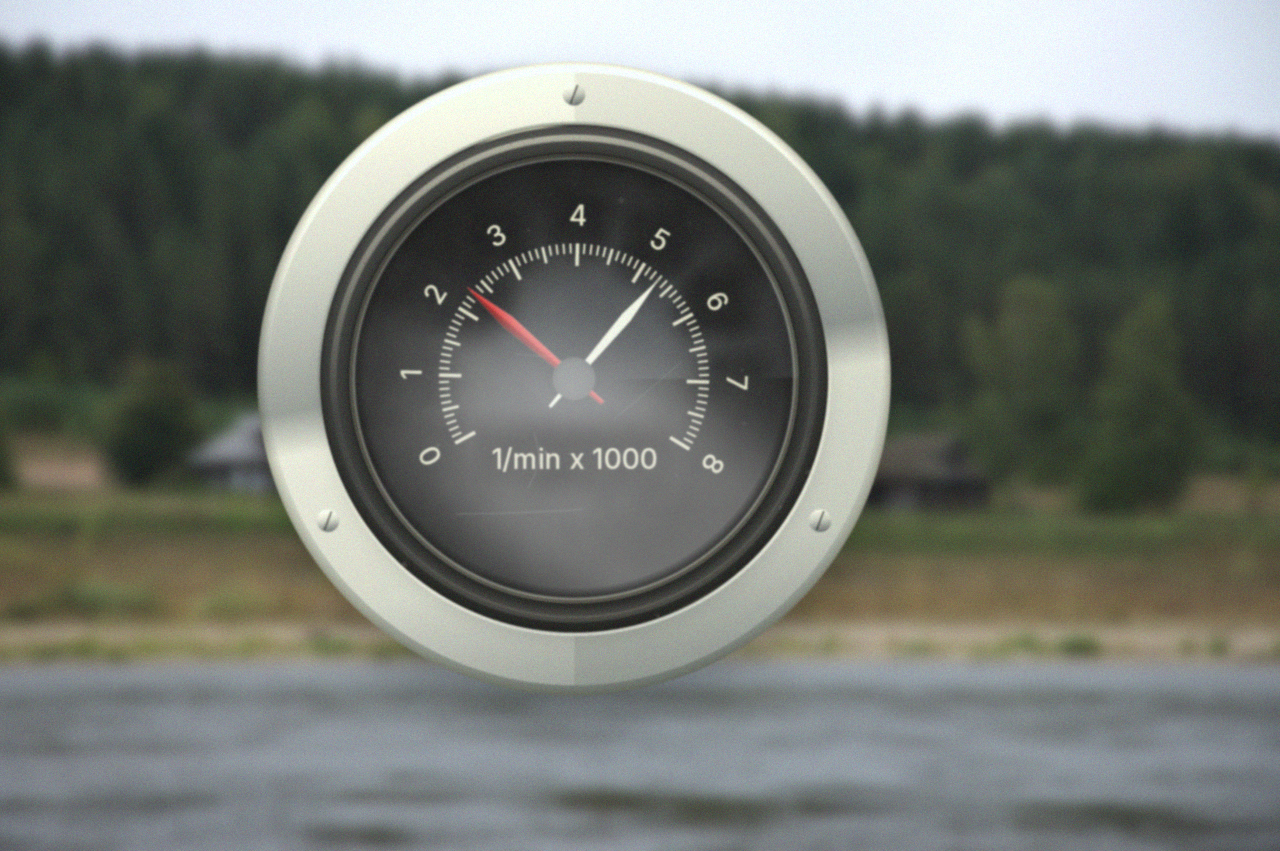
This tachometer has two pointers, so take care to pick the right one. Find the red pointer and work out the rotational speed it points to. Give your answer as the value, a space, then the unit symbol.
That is 2300 rpm
